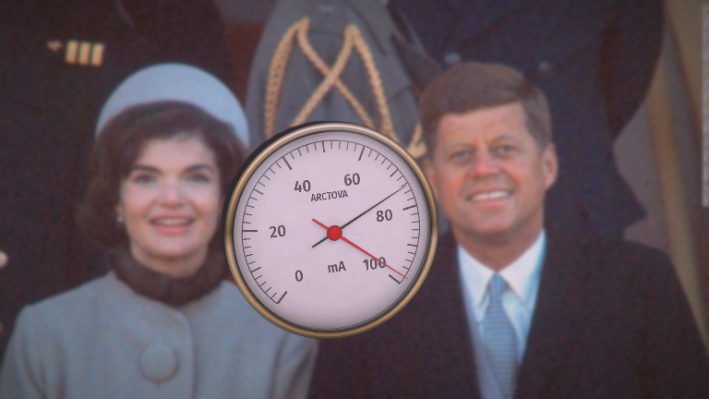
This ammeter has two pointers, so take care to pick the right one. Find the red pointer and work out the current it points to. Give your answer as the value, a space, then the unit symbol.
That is 98 mA
